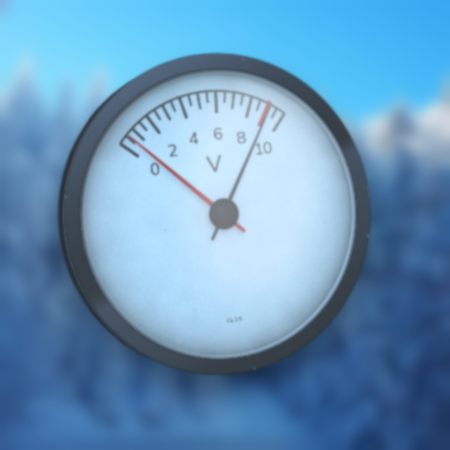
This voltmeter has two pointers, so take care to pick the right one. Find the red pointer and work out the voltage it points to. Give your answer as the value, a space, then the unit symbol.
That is 0.5 V
